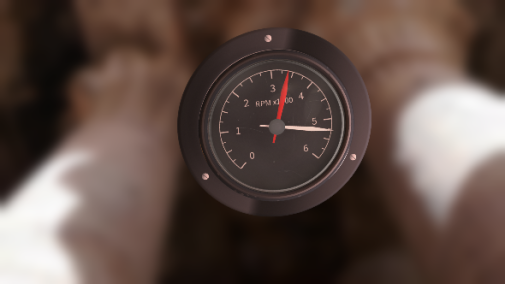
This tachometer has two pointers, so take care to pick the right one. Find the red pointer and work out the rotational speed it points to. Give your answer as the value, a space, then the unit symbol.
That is 3375 rpm
